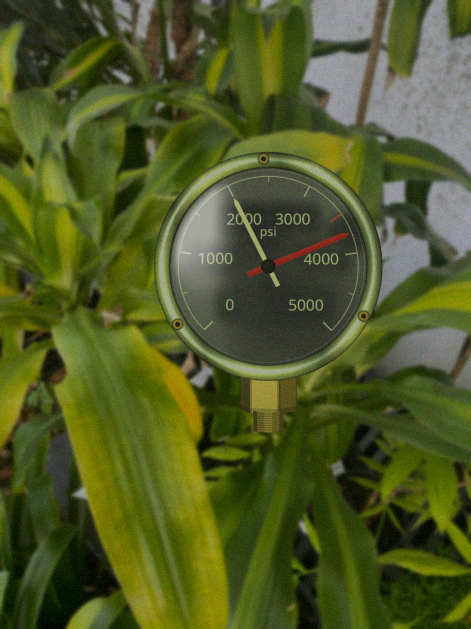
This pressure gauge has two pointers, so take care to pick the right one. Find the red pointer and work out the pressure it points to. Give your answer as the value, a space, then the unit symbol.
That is 3750 psi
